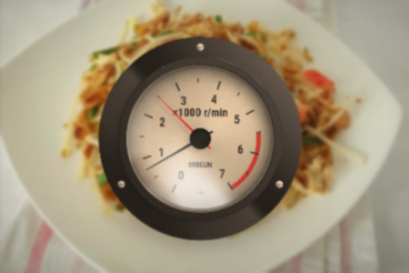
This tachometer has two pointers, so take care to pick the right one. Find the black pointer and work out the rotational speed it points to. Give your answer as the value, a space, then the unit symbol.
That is 750 rpm
